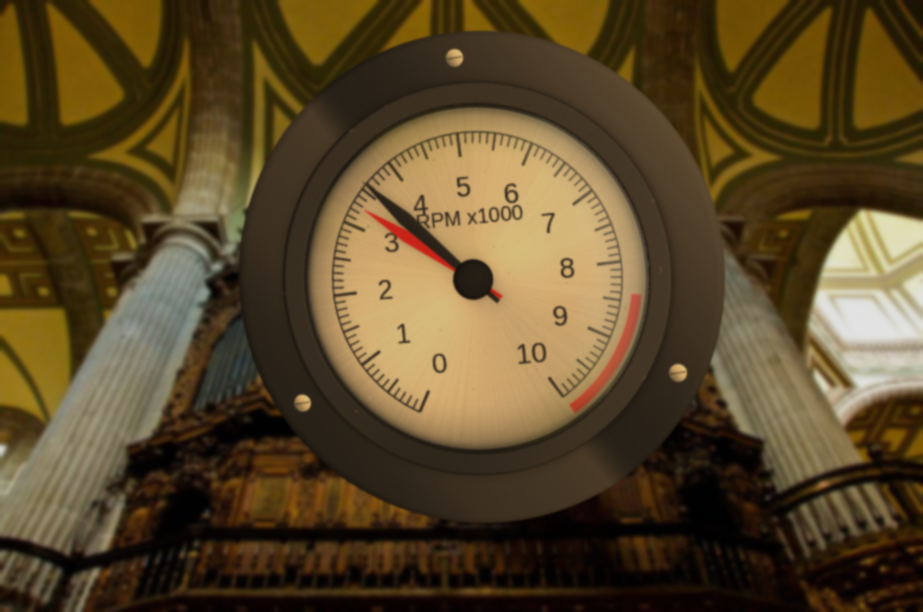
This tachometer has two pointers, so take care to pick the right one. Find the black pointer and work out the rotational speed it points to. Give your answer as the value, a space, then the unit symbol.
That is 3600 rpm
